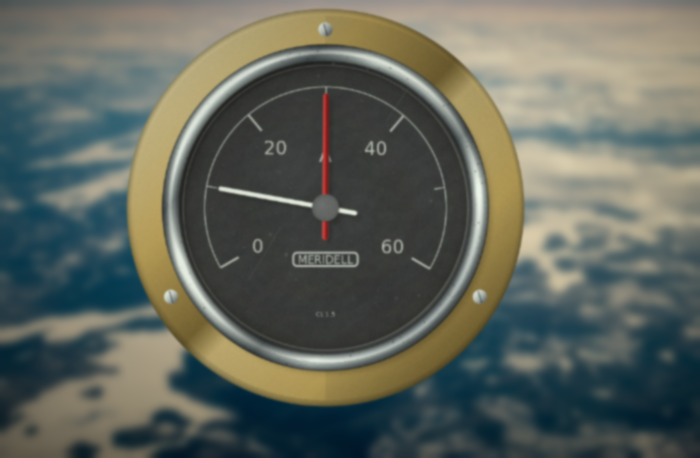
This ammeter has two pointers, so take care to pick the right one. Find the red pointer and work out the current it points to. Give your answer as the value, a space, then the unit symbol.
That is 30 A
